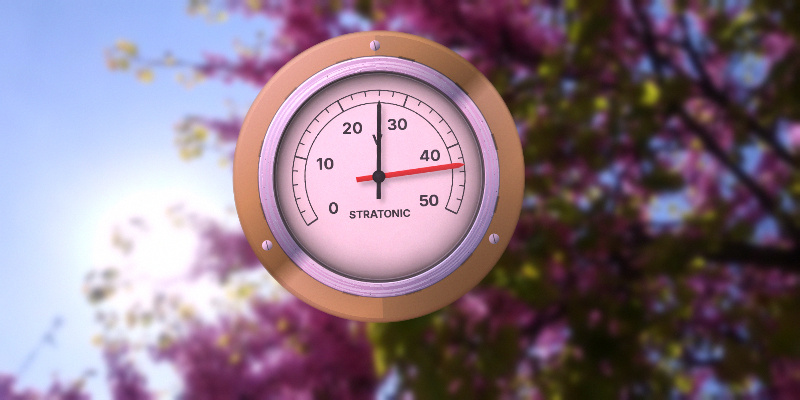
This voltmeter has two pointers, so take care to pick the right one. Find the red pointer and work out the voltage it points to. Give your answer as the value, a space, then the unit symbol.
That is 43 V
